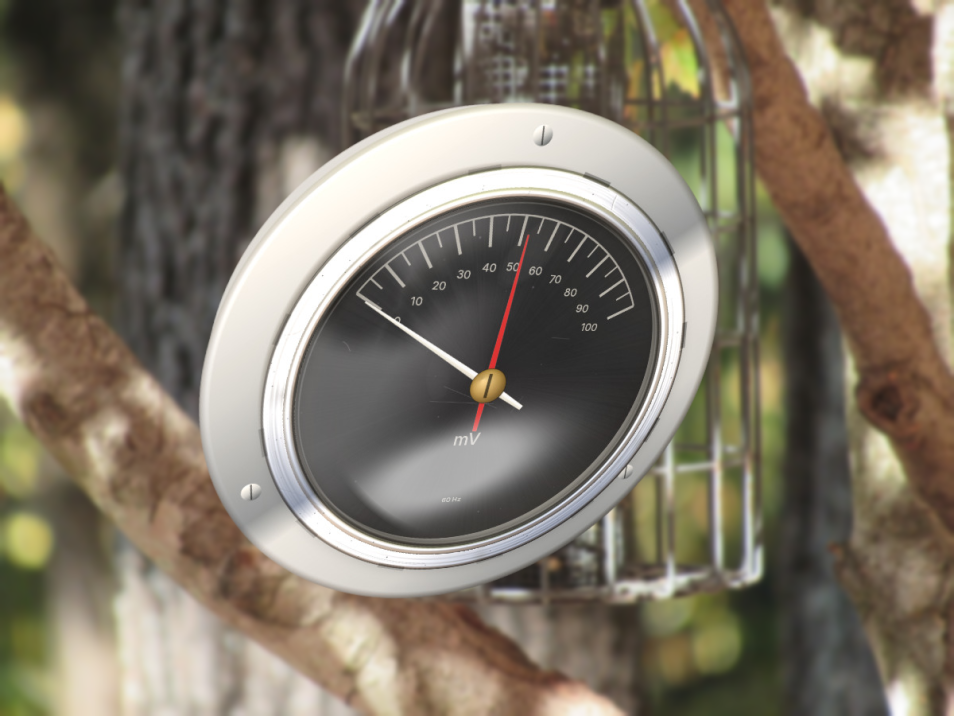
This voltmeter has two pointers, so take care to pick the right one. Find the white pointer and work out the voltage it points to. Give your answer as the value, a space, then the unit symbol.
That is 0 mV
